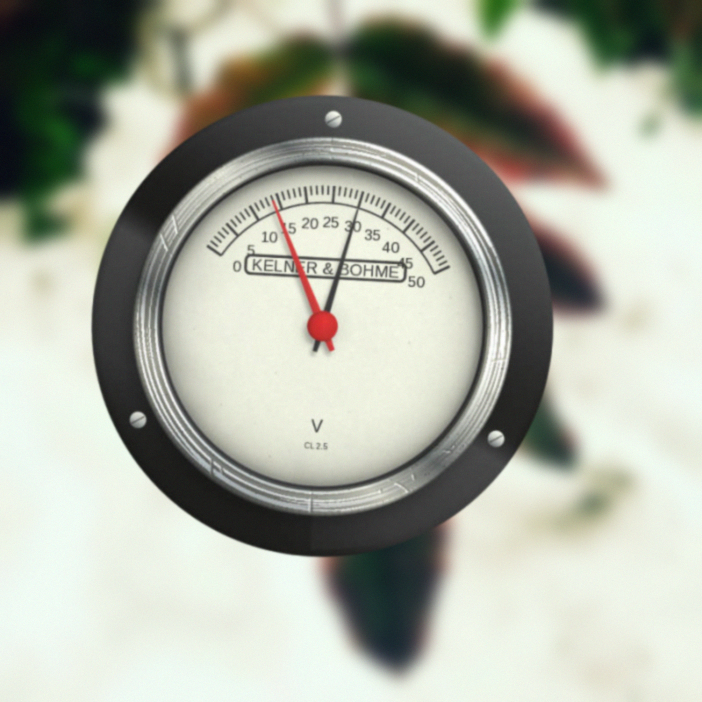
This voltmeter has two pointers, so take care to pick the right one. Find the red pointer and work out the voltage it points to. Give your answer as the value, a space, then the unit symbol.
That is 14 V
